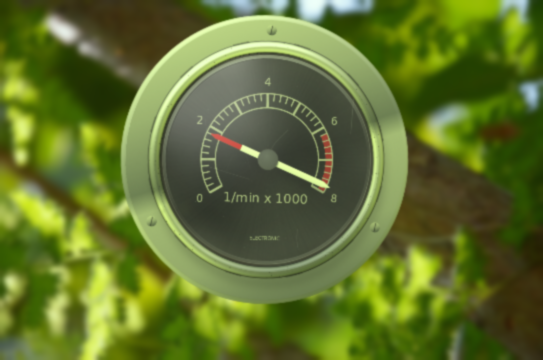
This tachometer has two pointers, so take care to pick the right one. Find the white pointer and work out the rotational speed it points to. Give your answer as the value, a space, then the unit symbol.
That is 7800 rpm
